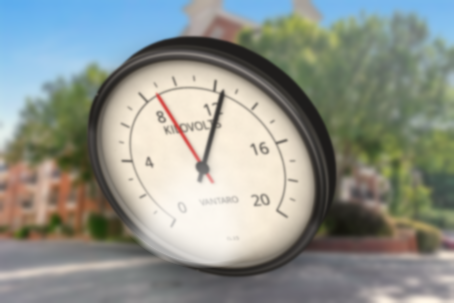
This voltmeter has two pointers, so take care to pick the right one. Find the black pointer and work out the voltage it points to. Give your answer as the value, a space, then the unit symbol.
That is 12.5 kV
